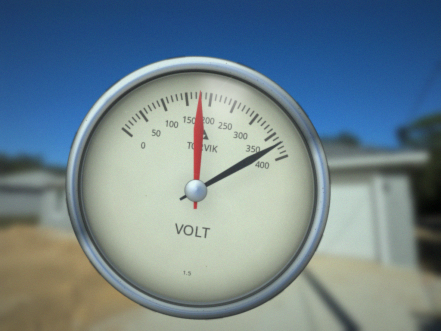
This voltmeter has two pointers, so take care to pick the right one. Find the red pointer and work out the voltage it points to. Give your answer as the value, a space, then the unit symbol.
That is 180 V
